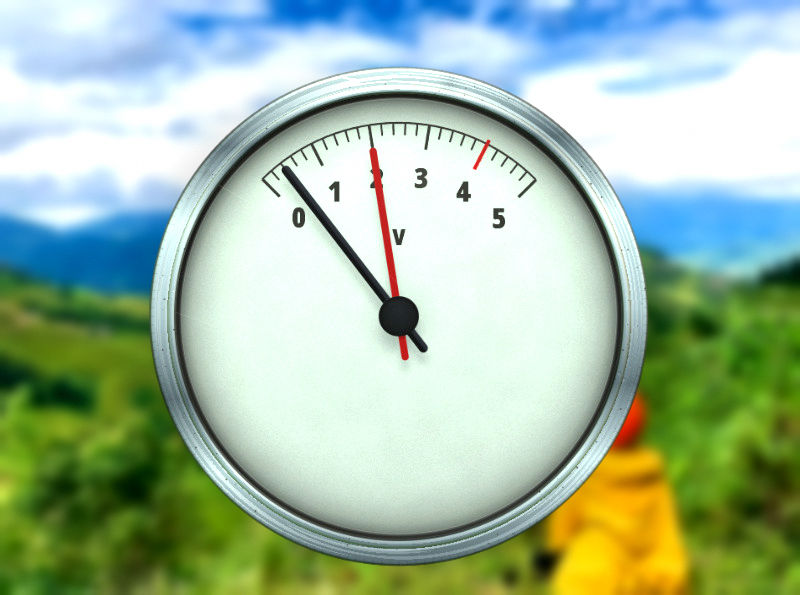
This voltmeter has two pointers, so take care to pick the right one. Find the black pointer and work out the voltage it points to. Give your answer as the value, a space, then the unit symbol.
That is 0.4 V
